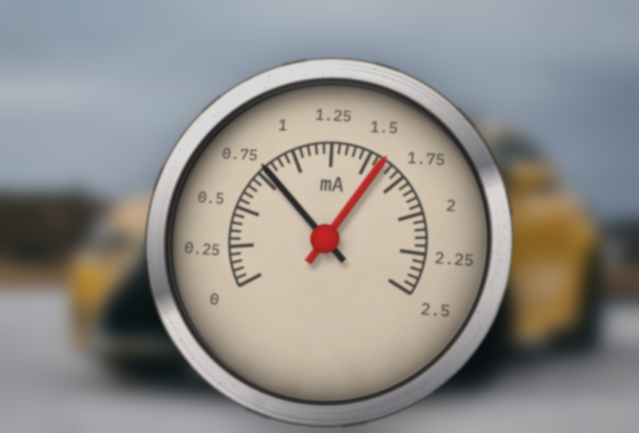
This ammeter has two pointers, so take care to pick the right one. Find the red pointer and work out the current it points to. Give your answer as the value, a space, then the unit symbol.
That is 1.6 mA
